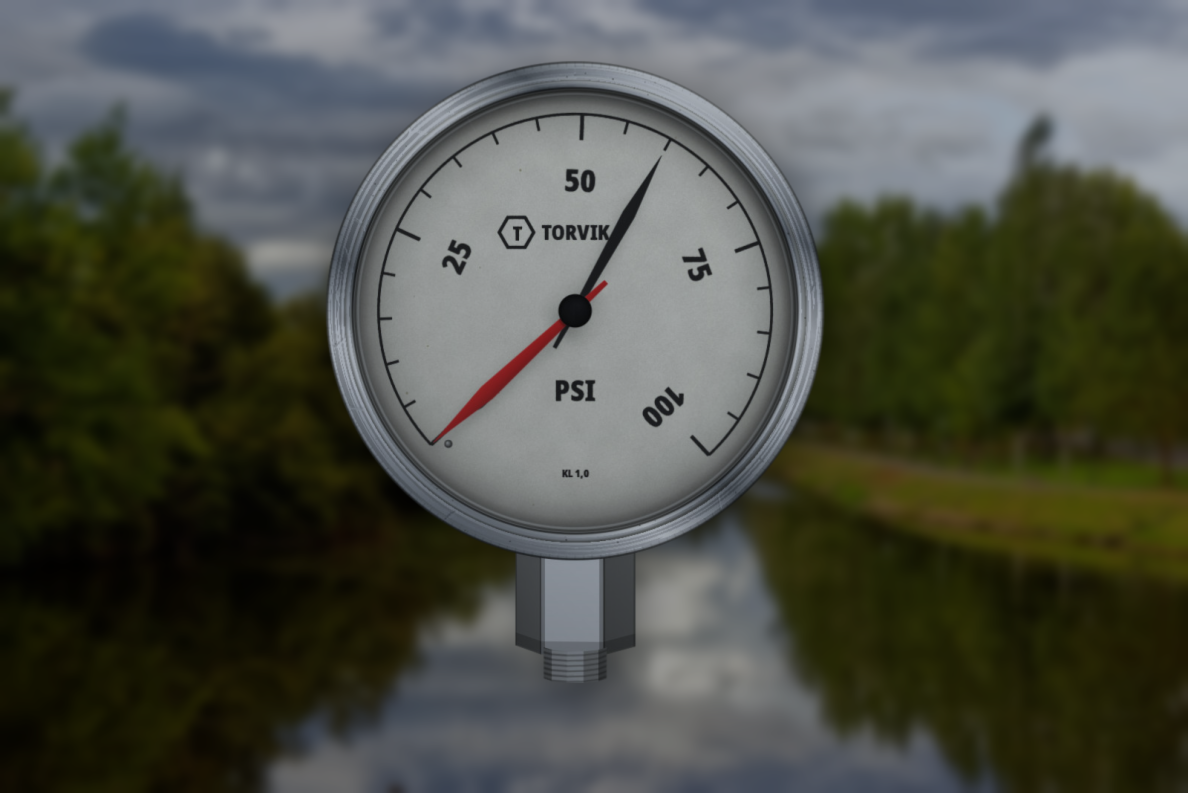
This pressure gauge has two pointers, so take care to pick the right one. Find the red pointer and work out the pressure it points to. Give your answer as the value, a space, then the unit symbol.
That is 0 psi
